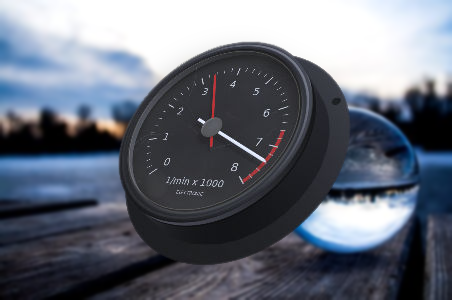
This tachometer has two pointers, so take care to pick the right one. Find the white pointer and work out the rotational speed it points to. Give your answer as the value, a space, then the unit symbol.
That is 7400 rpm
